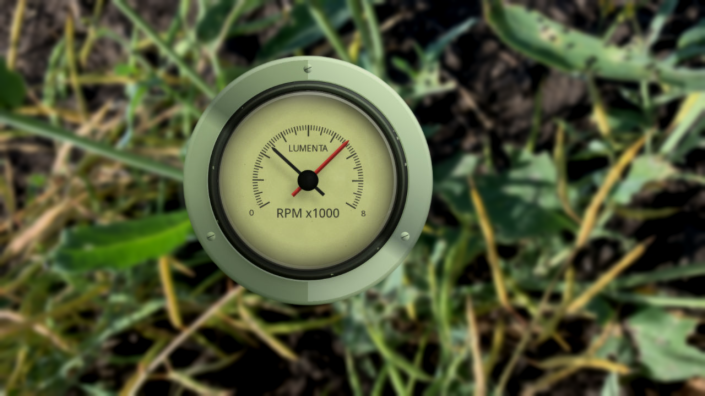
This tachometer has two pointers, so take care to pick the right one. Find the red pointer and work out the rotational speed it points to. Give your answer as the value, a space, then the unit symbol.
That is 5500 rpm
